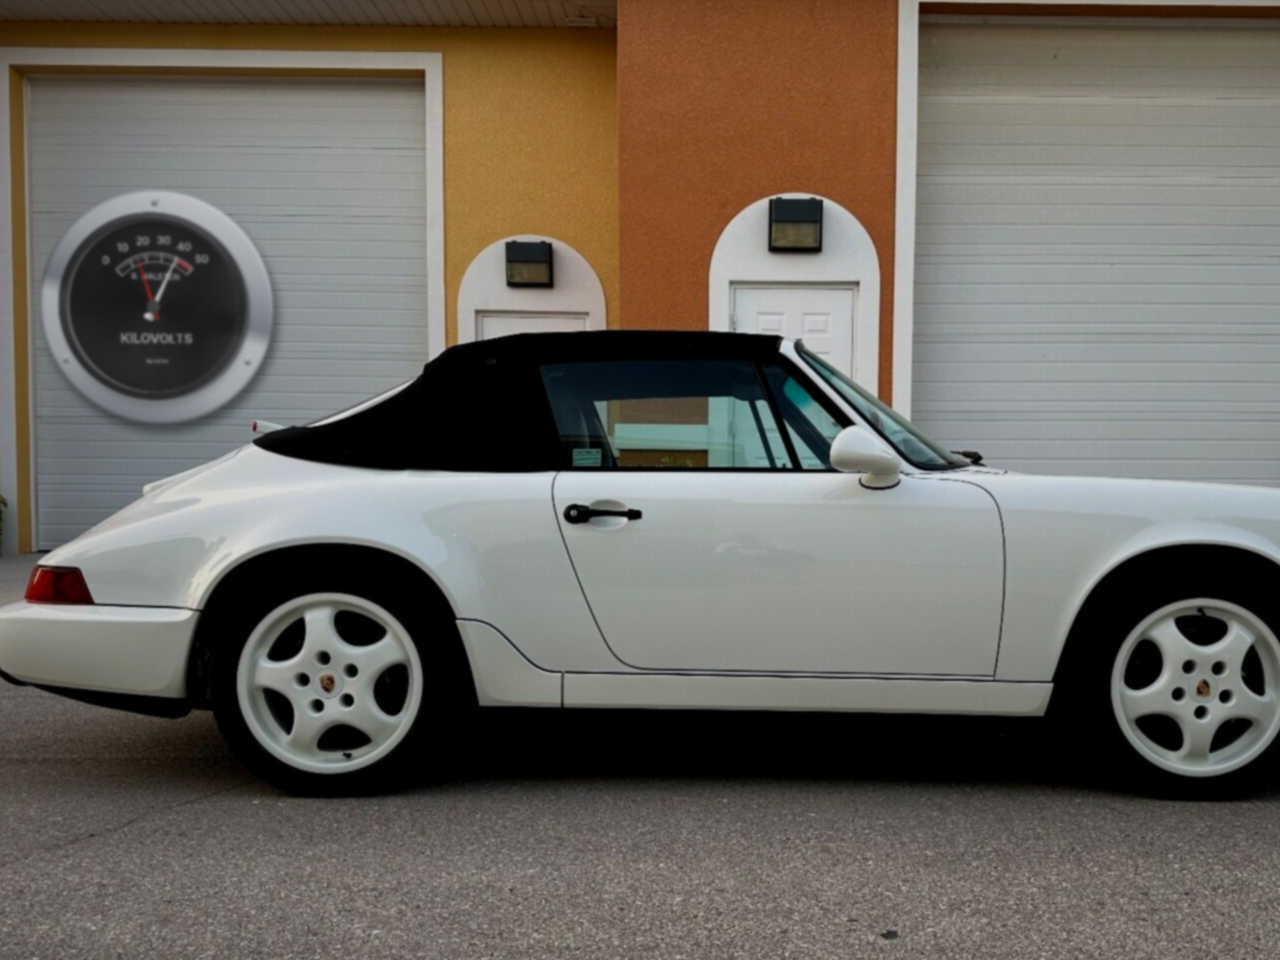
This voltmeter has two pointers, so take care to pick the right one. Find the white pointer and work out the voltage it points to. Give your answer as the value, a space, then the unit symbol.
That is 40 kV
